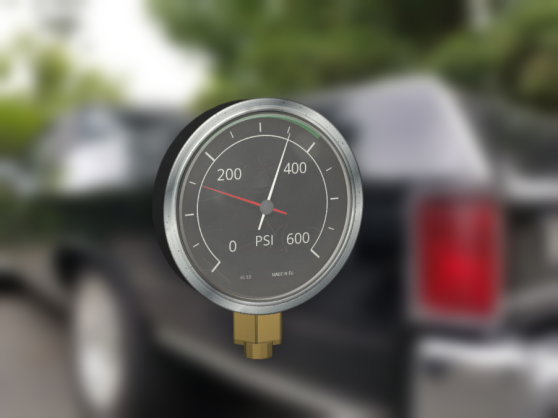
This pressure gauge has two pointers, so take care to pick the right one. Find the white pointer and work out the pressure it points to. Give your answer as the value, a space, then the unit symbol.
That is 350 psi
